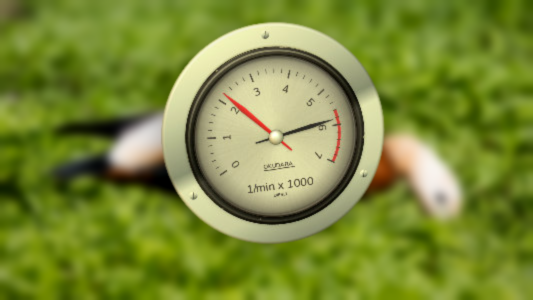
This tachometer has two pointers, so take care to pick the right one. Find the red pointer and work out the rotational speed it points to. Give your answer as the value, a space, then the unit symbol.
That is 2200 rpm
